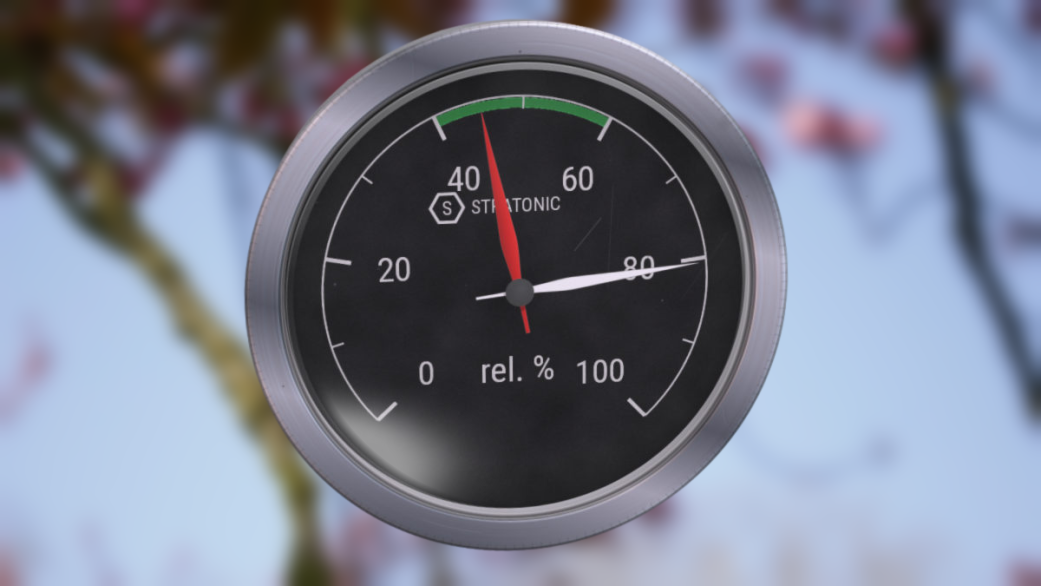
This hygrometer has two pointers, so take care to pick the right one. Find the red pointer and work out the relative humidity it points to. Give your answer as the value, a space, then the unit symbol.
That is 45 %
